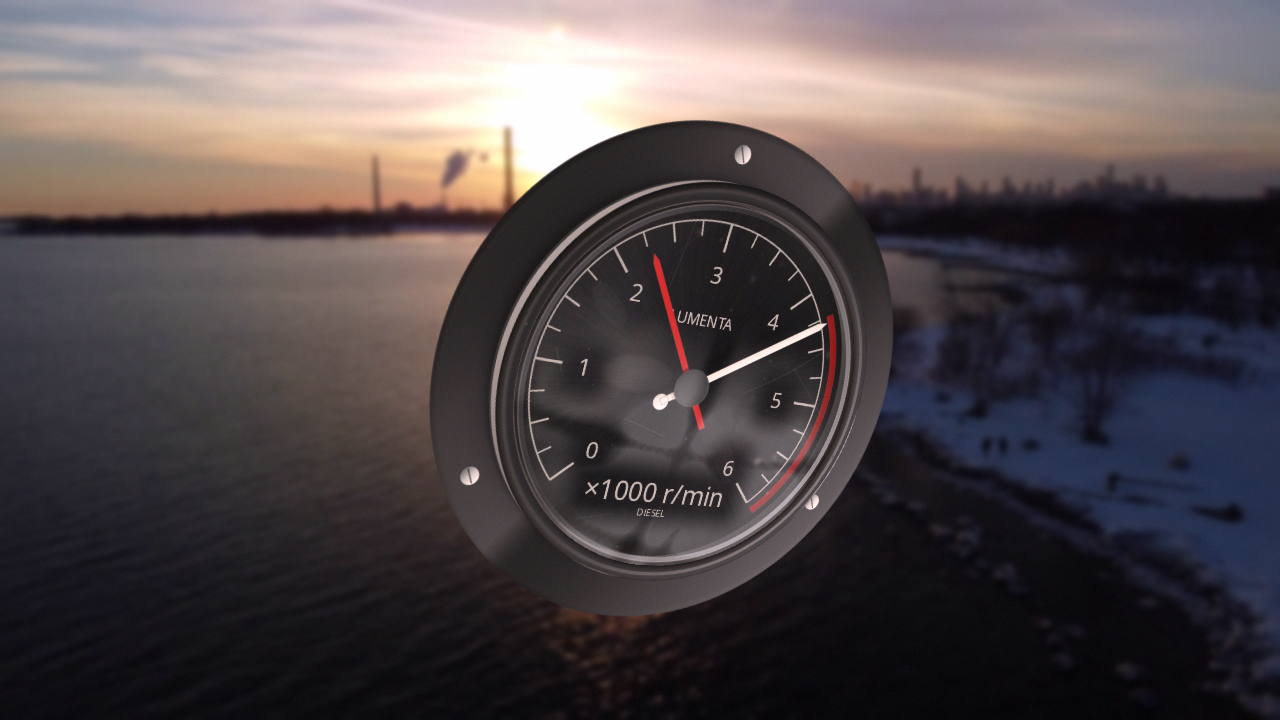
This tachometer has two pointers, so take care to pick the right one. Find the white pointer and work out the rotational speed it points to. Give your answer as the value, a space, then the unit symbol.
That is 4250 rpm
